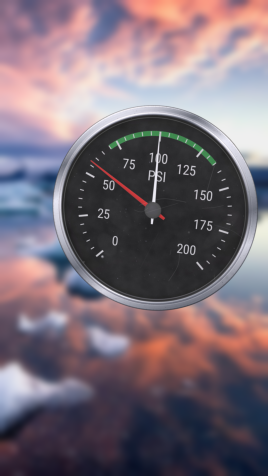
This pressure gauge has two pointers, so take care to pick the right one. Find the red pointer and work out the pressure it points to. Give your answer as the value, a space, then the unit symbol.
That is 57.5 psi
